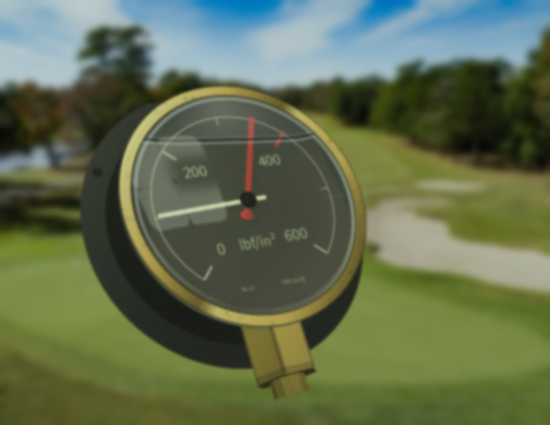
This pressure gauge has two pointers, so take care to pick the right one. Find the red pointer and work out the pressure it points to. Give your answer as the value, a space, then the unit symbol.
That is 350 psi
